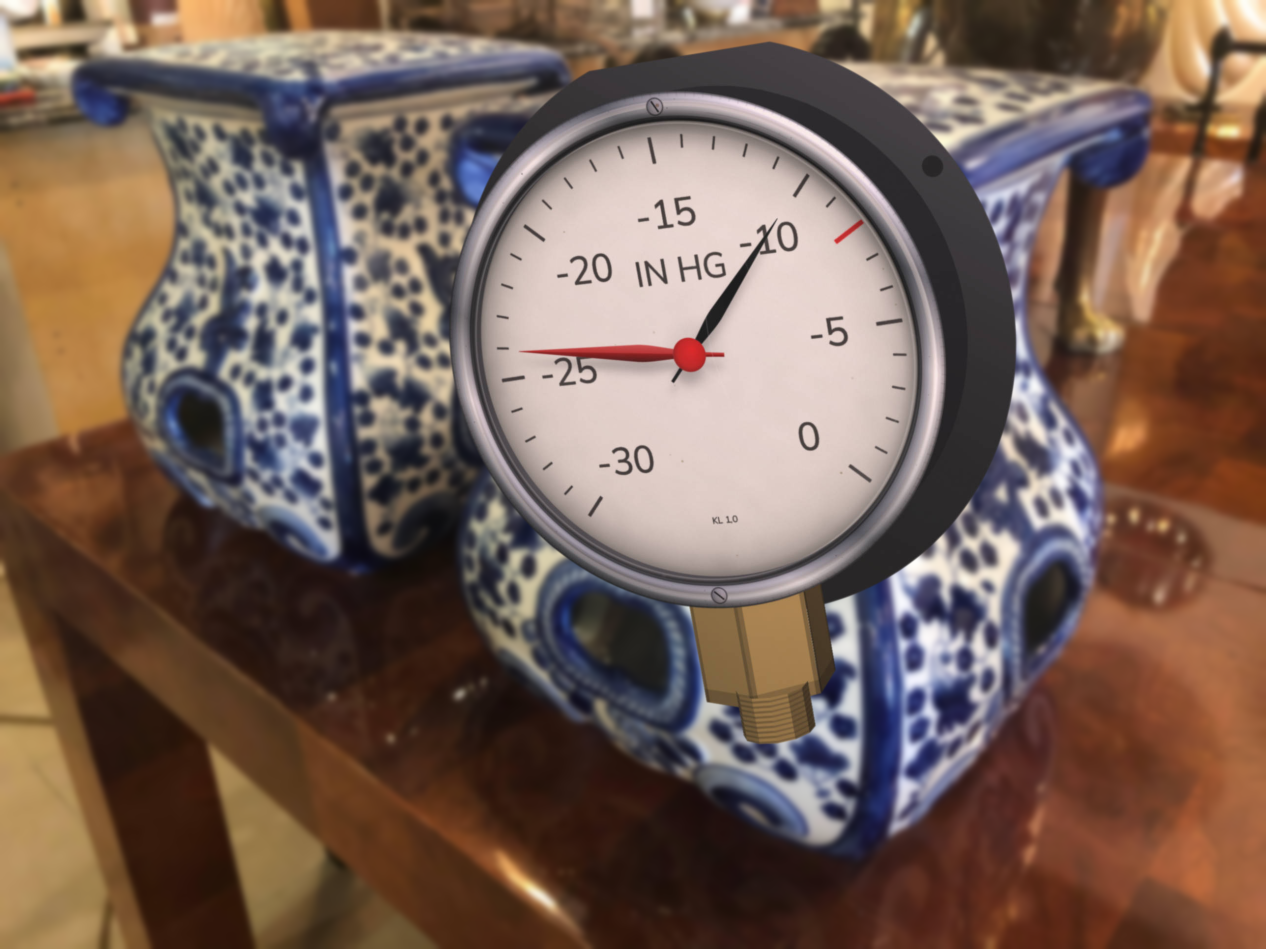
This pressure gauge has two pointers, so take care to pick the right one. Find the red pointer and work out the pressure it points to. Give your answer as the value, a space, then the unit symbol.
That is -24 inHg
